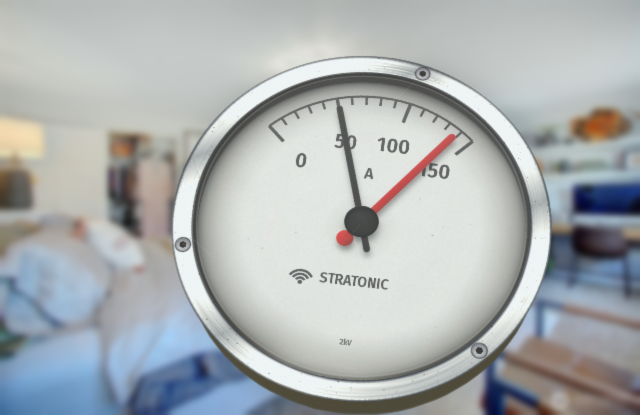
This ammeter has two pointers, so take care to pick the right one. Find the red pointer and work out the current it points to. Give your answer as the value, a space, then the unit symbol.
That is 140 A
